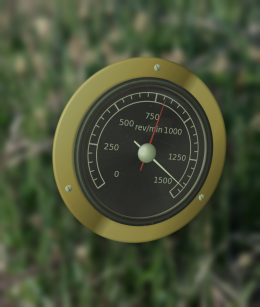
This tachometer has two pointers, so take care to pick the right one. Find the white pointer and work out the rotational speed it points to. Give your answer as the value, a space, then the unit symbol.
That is 1425 rpm
